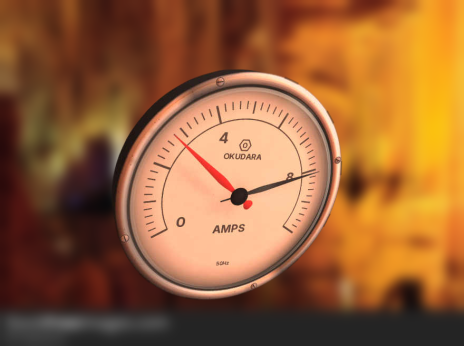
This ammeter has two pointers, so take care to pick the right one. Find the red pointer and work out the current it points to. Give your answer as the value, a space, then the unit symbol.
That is 2.8 A
